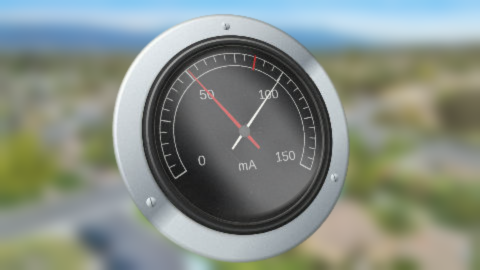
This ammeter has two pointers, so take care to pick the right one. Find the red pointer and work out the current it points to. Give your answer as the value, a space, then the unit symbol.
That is 50 mA
